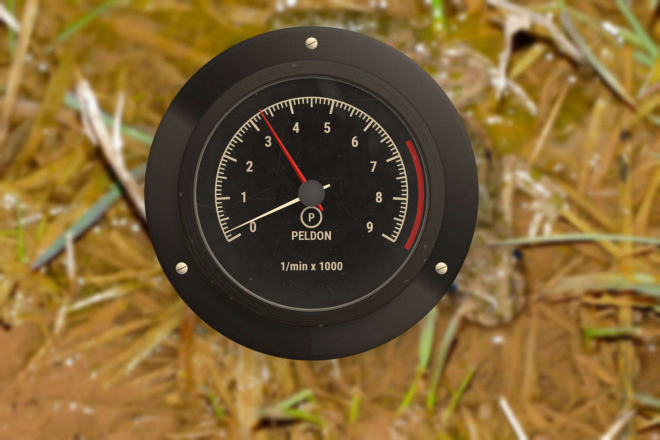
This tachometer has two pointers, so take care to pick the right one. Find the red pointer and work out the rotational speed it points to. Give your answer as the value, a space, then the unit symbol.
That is 3300 rpm
